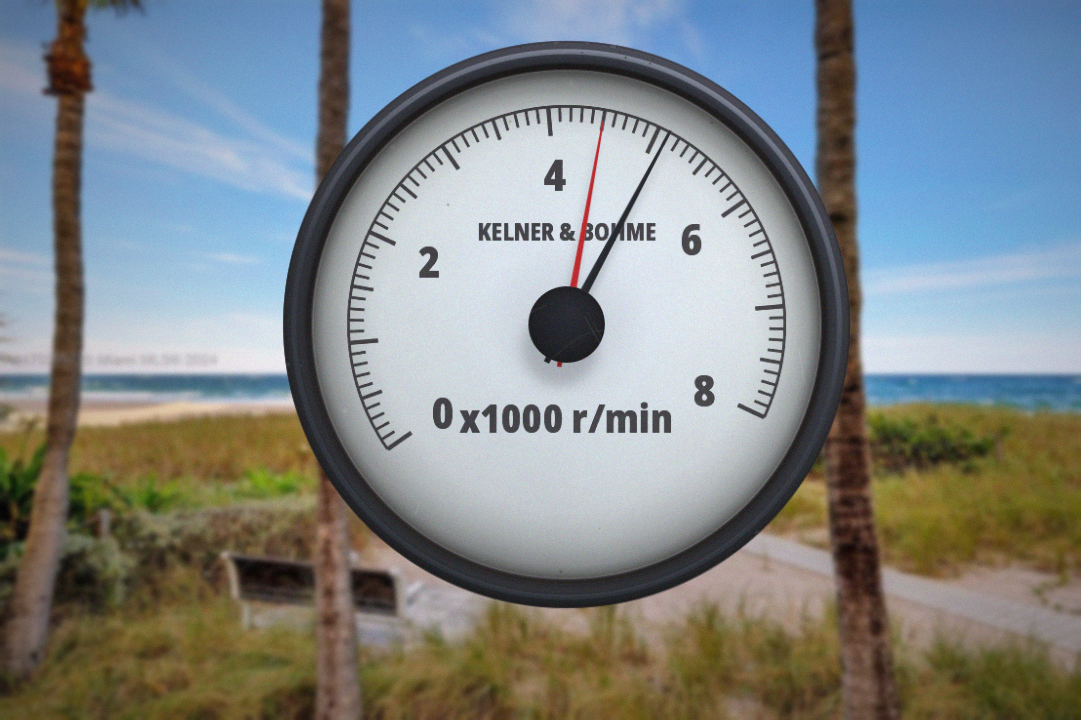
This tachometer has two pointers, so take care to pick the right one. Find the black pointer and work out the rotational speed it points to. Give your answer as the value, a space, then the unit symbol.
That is 5100 rpm
